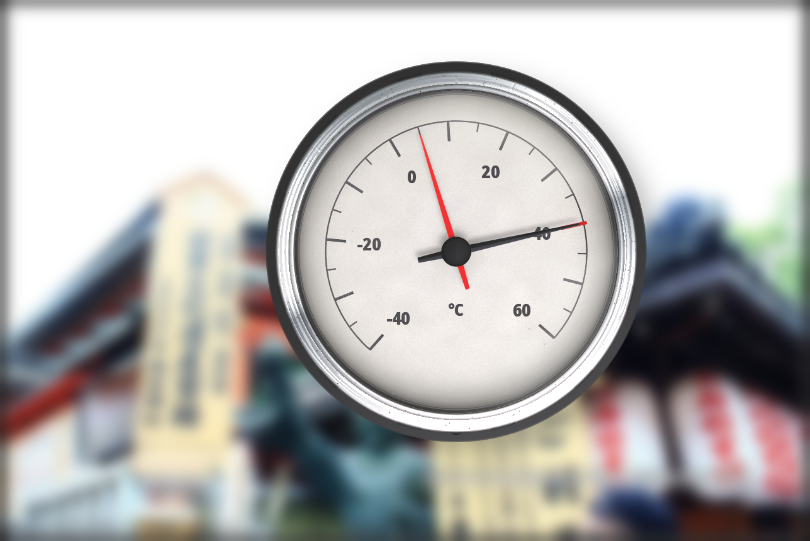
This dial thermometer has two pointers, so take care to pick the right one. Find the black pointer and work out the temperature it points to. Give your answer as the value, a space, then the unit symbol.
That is 40 °C
